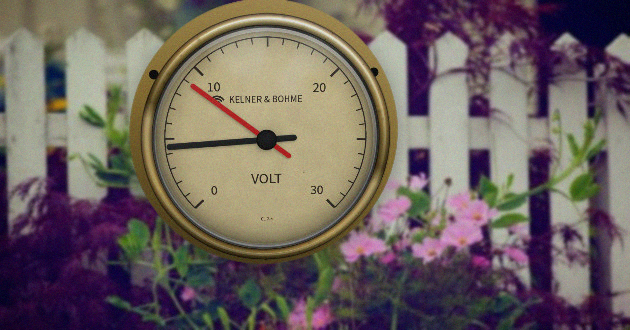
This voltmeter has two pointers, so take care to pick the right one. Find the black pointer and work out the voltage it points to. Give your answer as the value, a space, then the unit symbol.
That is 4.5 V
